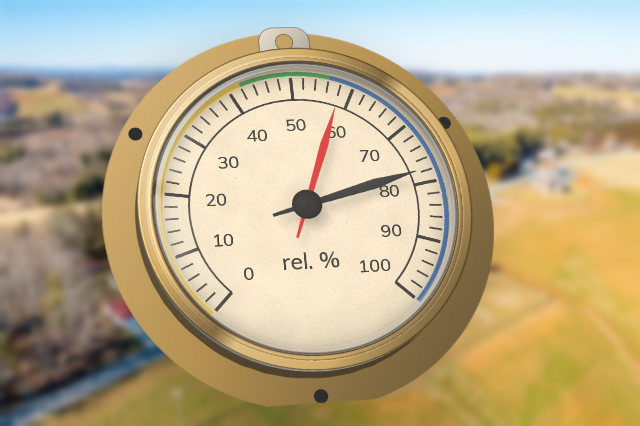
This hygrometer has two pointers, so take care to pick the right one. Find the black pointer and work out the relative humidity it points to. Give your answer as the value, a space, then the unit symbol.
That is 78 %
